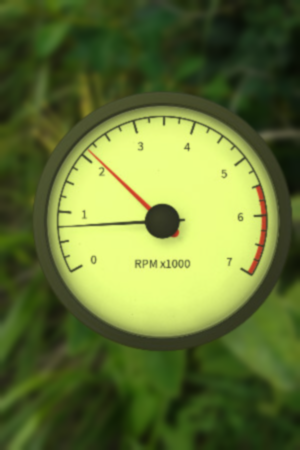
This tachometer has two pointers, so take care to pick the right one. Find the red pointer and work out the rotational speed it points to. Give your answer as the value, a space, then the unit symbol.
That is 2125 rpm
